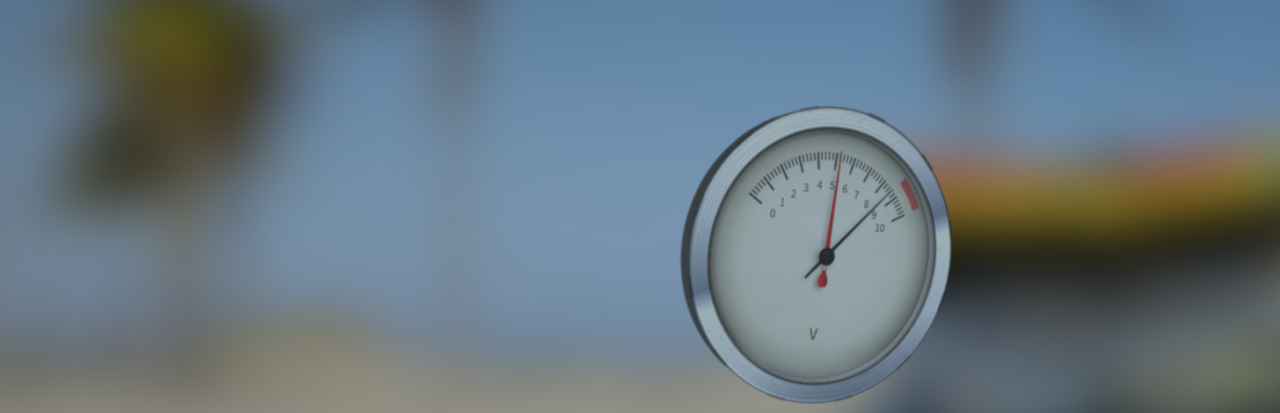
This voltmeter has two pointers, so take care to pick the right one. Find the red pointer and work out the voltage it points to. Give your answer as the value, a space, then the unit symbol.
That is 5 V
